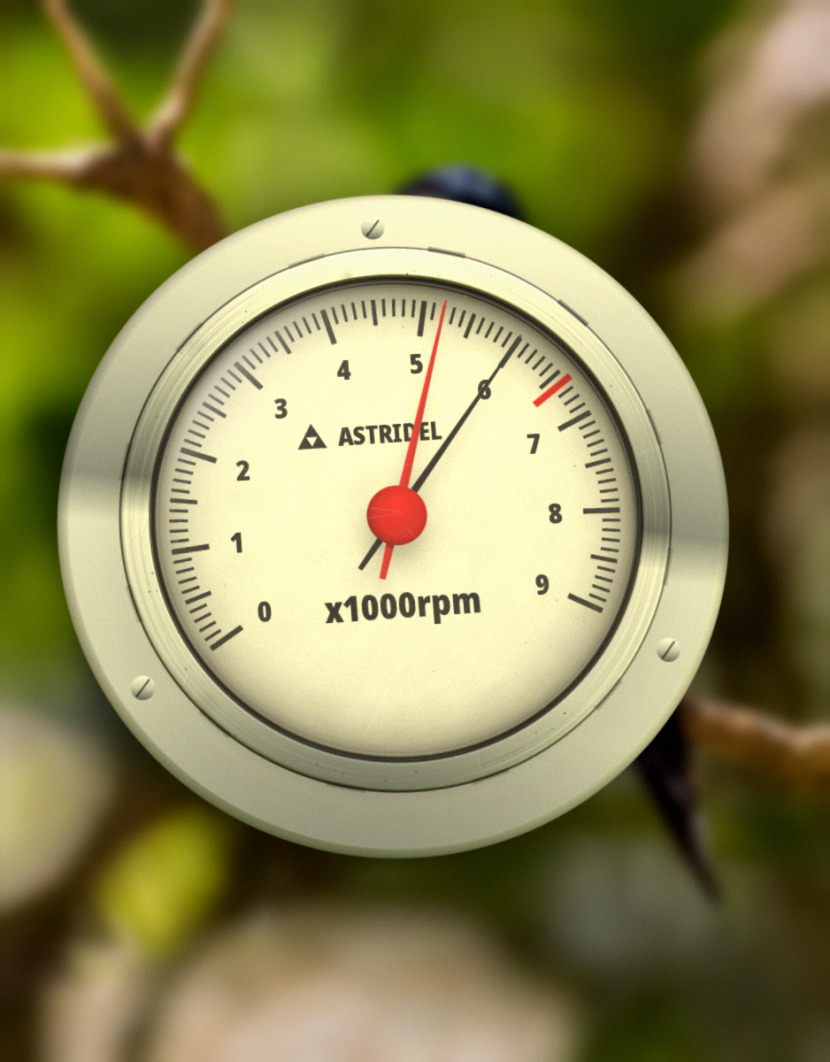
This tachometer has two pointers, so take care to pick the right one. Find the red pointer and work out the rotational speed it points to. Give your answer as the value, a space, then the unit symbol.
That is 5200 rpm
